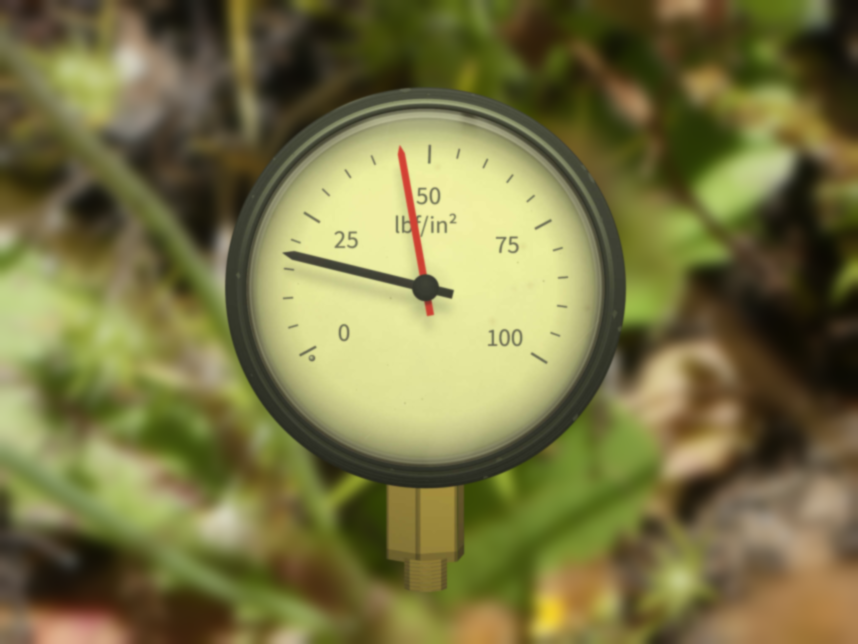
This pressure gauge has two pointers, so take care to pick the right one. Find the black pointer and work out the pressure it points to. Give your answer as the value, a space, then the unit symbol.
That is 17.5 psi
